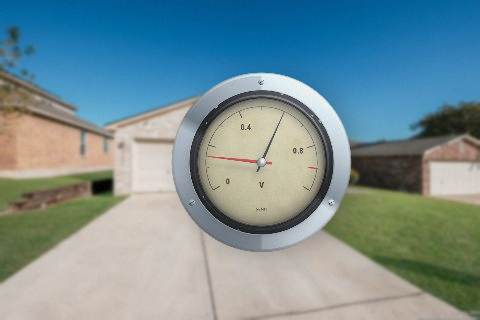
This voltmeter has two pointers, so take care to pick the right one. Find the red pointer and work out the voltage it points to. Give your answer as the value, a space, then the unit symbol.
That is 0.15 V
